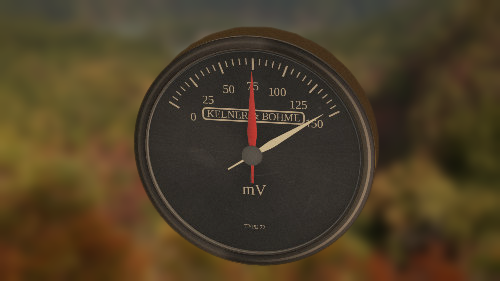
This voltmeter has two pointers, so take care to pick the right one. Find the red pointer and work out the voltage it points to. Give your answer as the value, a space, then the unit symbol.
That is 75 mV
